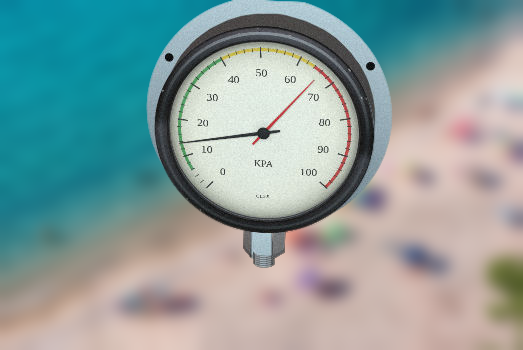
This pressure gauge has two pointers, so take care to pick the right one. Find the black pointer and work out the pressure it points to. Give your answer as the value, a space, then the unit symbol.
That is 14 kPa
